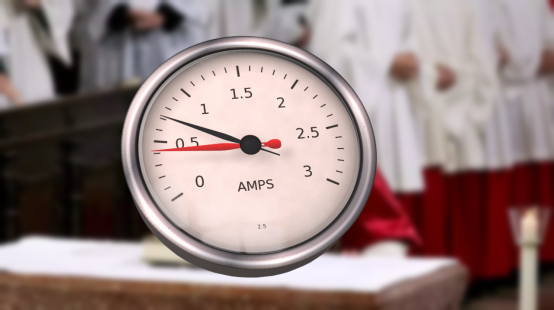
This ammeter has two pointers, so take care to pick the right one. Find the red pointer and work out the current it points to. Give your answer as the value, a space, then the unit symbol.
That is 0.4 A
